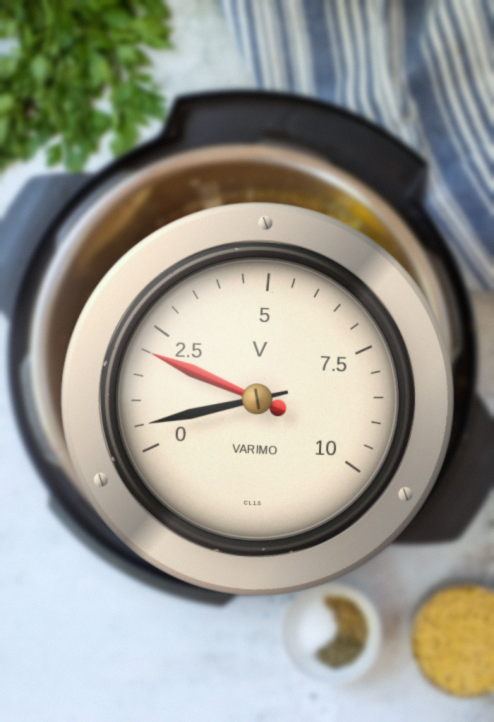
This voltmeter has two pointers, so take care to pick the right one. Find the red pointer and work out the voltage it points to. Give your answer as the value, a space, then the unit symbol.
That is 2 V
